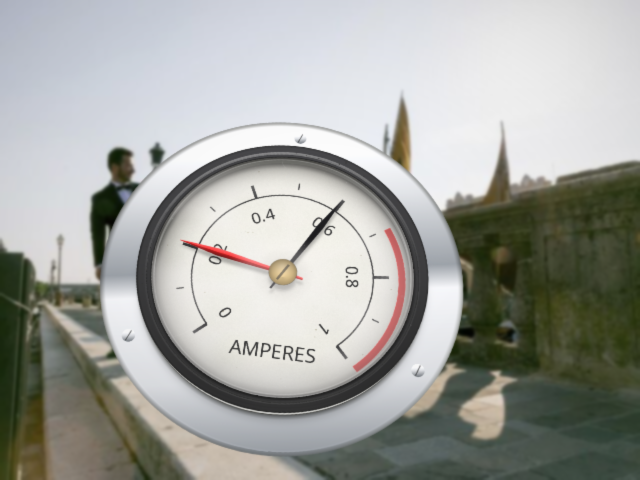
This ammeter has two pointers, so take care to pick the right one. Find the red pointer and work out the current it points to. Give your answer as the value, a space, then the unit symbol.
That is 0.2 A
